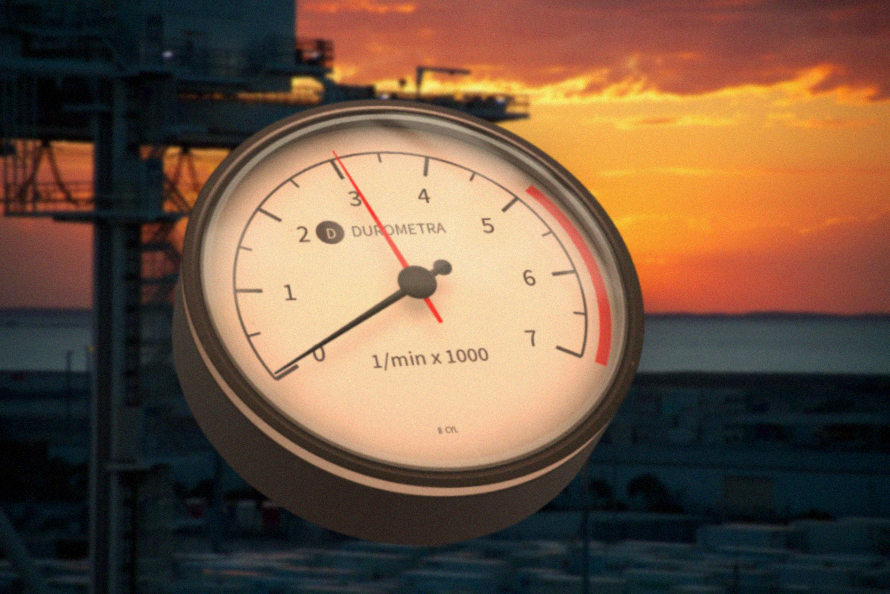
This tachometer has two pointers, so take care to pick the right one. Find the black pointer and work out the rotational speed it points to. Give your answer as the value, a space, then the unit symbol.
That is 0 rpm
